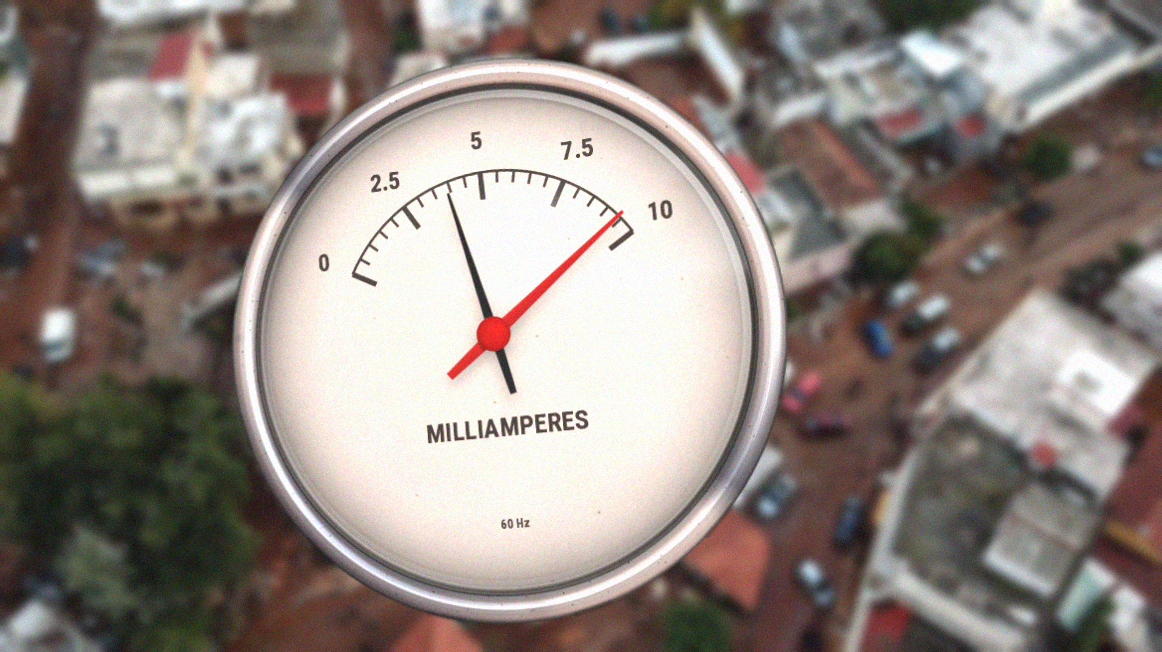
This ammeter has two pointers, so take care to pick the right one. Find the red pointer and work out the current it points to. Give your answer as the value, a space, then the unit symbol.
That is 9.5 mA
